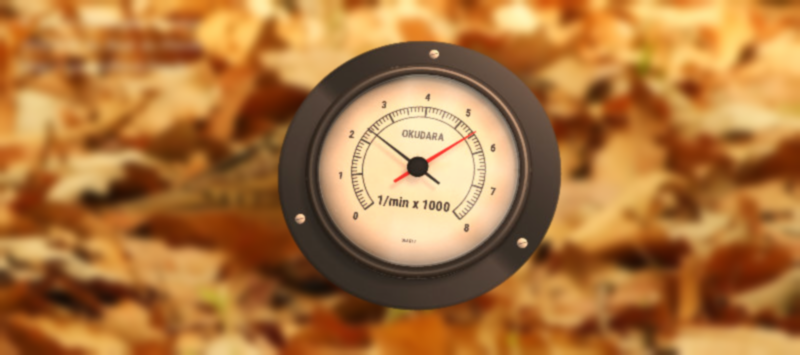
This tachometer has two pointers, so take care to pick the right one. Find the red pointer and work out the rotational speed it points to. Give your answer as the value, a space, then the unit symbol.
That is 5500 rpm
